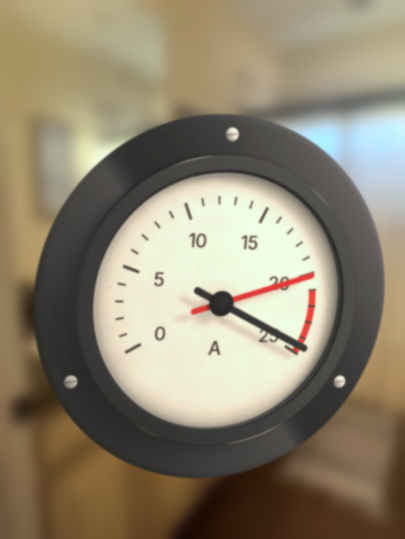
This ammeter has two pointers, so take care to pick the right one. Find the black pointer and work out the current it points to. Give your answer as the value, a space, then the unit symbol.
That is 24.5 A
